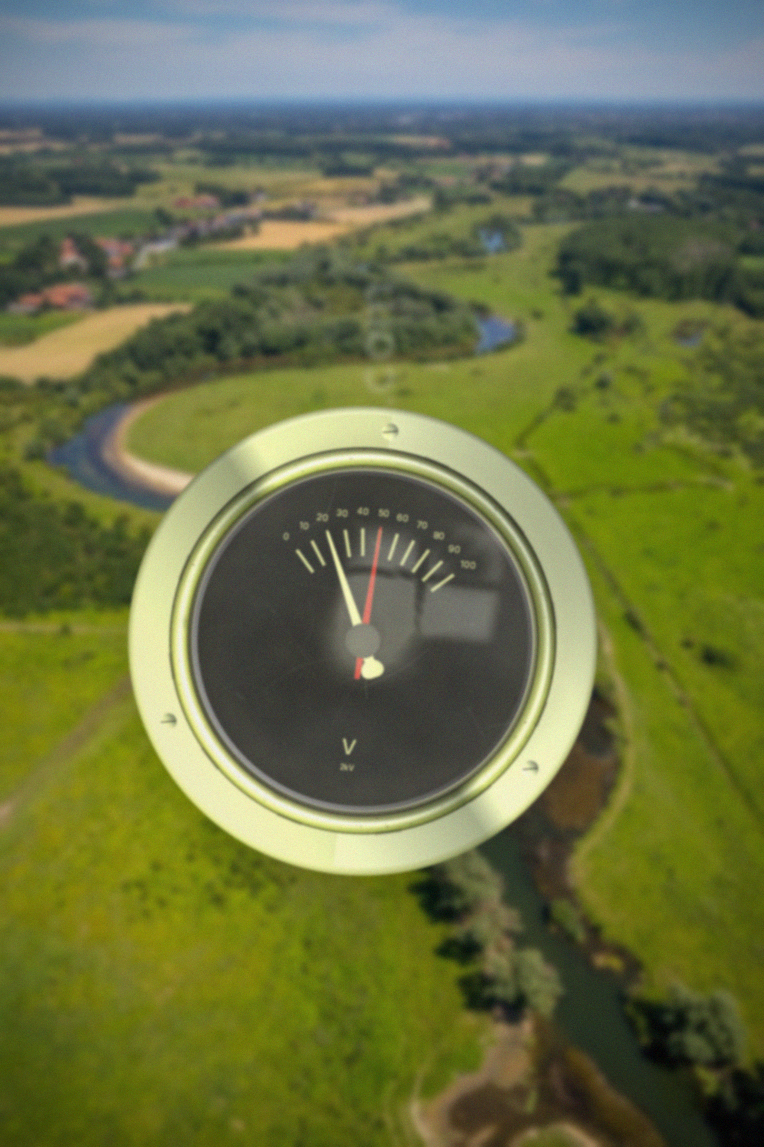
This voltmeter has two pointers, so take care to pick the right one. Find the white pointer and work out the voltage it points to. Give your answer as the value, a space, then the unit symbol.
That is 20 V
